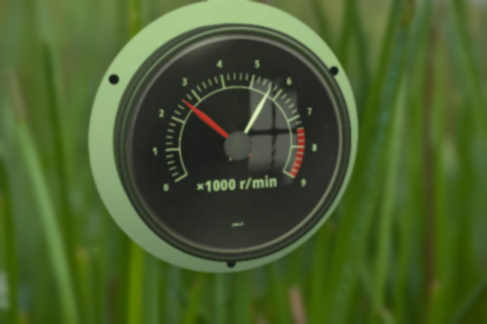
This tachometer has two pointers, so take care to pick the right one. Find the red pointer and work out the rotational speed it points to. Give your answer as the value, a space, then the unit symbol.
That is 2600 rpm
